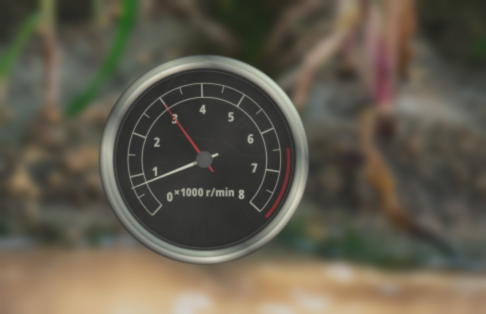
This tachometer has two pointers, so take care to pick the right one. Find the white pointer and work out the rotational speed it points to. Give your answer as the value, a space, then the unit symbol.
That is 750 rpm
